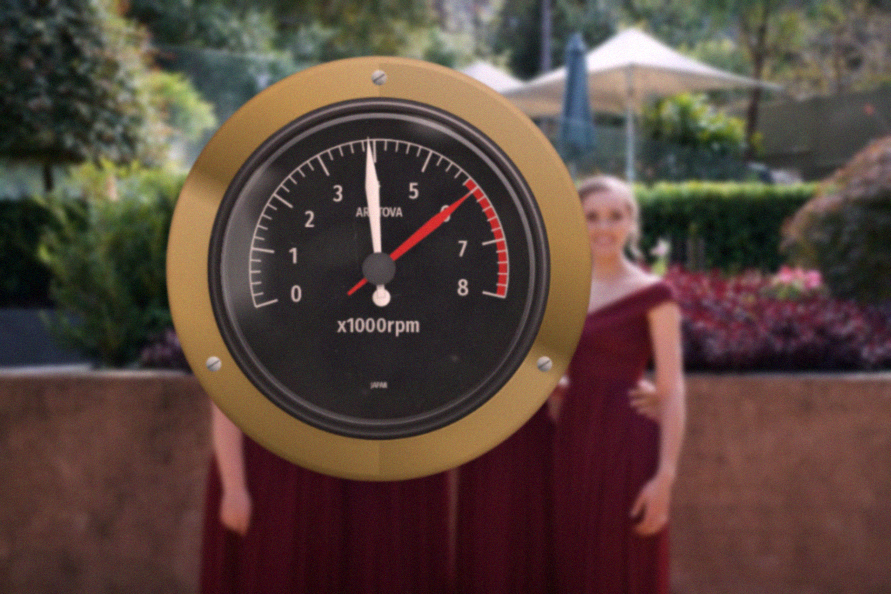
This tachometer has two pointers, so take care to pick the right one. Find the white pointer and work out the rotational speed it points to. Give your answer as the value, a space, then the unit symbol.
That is 3900 rpm
